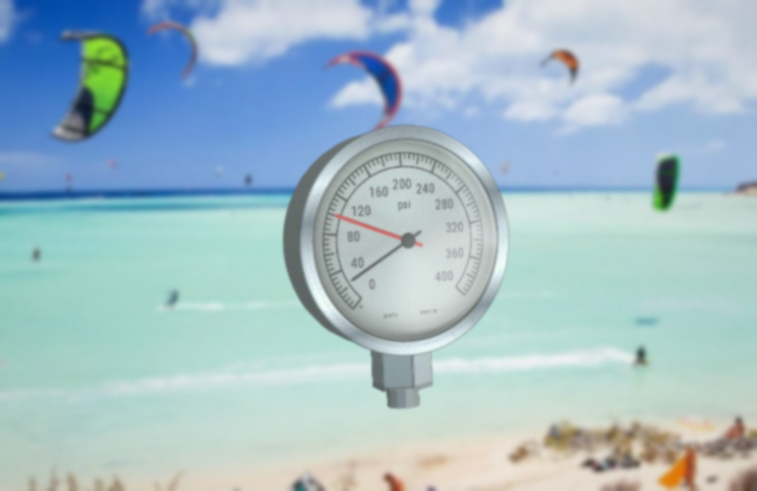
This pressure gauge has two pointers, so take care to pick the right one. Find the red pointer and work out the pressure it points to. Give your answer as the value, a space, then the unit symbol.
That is 100 psi
